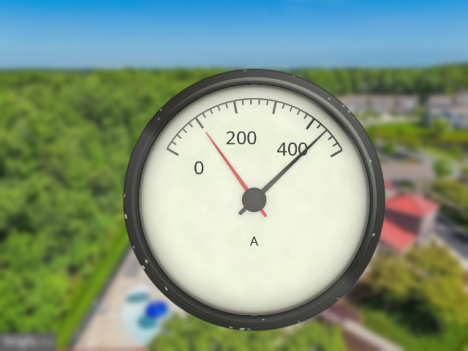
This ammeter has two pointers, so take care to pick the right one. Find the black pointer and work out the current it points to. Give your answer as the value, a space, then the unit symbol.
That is 440 A
